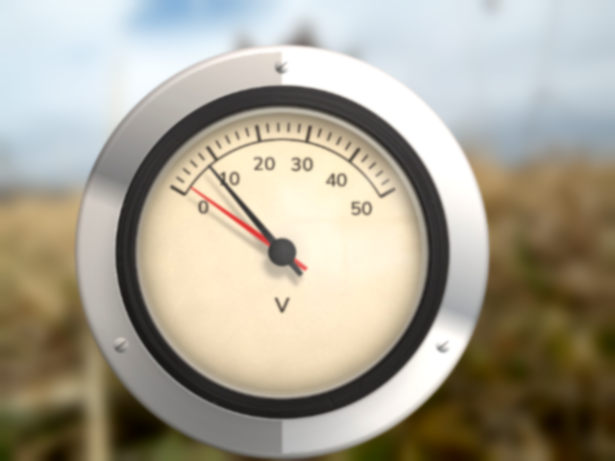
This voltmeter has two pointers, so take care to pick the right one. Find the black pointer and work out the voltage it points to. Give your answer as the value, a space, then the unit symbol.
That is 8 V
